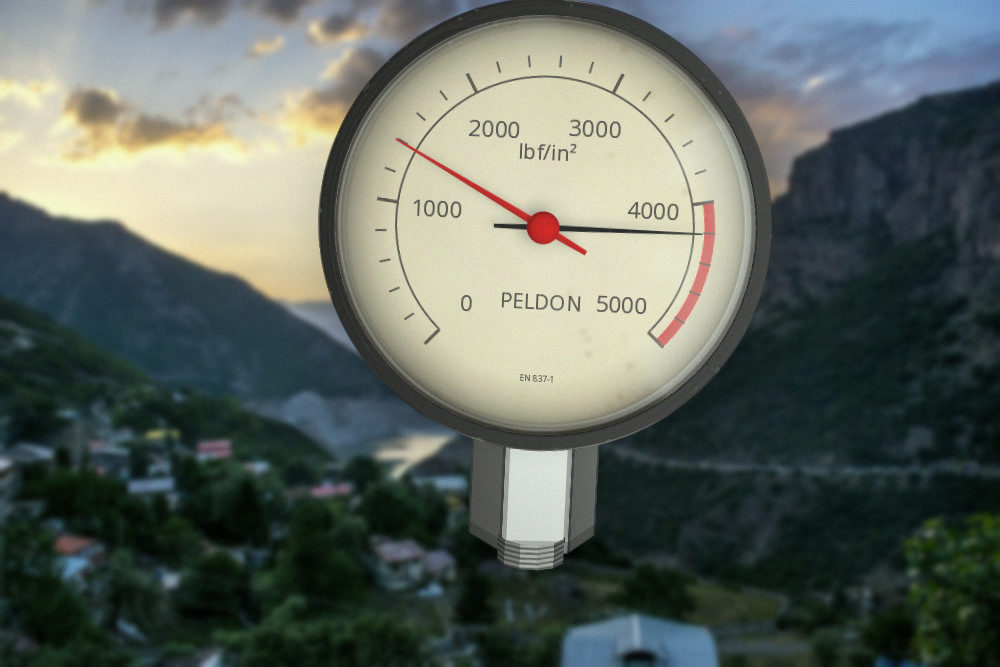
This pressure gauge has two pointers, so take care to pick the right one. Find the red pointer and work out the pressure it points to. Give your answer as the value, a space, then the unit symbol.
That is 1400 psi
